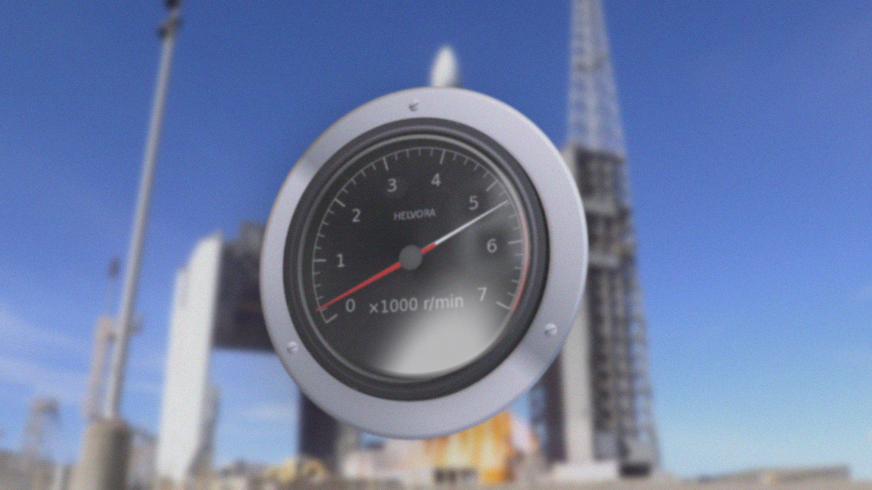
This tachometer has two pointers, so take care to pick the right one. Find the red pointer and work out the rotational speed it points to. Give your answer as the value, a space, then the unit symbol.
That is 200 rpm
